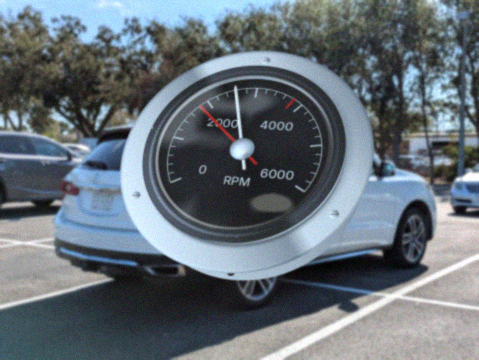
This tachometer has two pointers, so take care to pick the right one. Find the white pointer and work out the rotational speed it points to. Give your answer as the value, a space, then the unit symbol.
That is 2600 rpm
